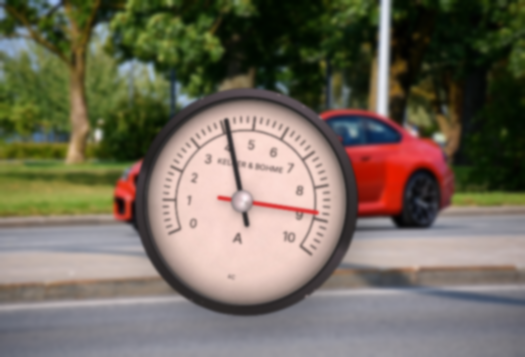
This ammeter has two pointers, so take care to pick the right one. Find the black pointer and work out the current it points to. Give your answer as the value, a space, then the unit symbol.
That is 4.2 A
